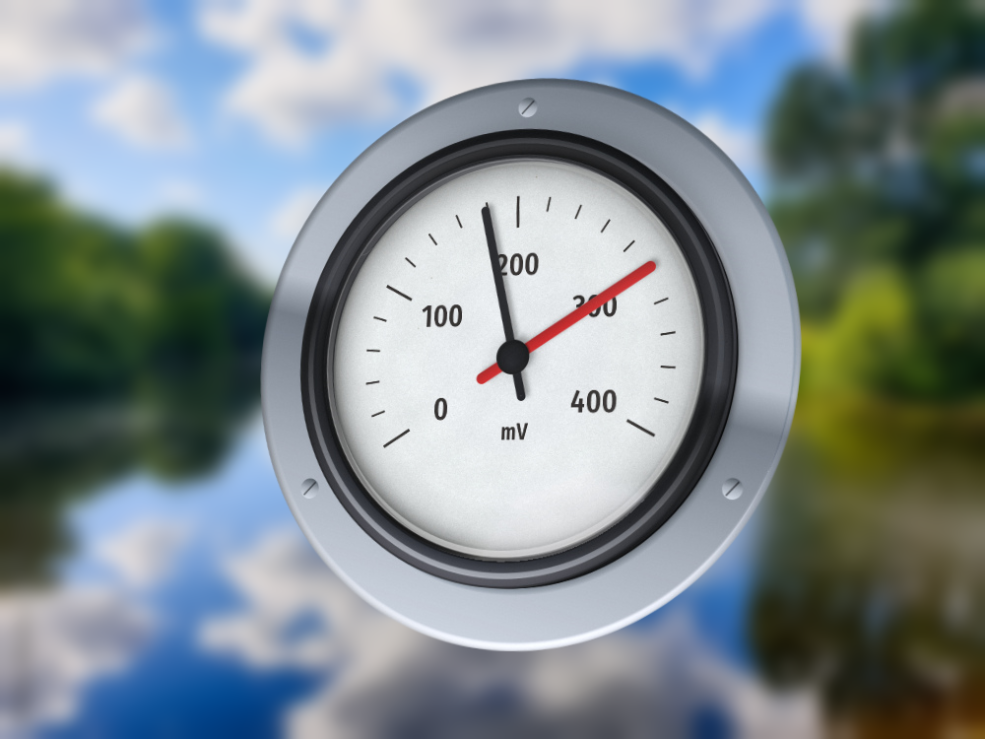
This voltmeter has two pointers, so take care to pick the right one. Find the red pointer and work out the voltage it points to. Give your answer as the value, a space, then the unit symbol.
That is 300 mV
